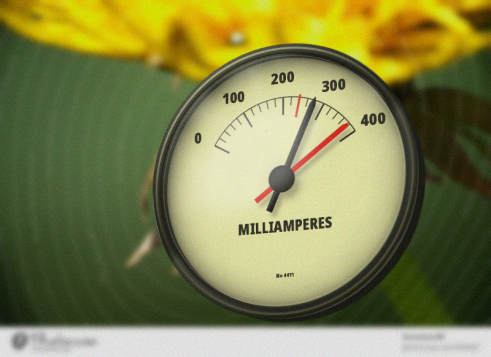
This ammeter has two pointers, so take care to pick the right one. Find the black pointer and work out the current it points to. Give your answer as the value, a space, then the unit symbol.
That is 280 mA
